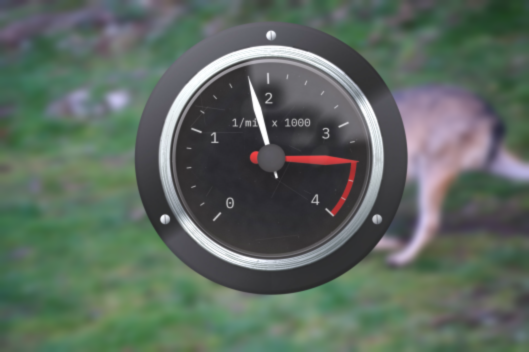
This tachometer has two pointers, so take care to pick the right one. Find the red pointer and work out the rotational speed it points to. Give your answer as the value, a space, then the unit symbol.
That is 3400 rpm
